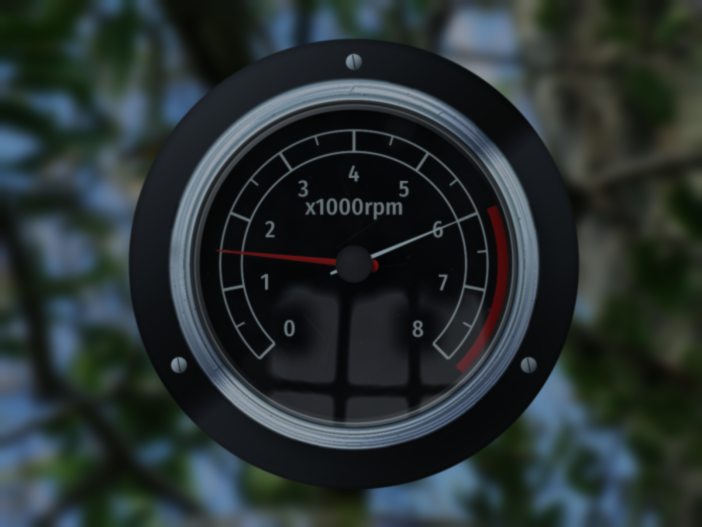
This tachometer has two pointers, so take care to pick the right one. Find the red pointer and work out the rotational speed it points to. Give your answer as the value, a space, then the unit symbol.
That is 1500 rpm
